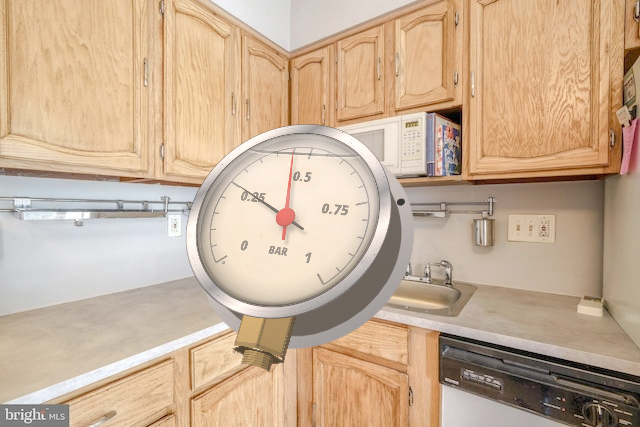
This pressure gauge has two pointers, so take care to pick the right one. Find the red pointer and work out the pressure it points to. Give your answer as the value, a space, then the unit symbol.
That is 0.45 bar
